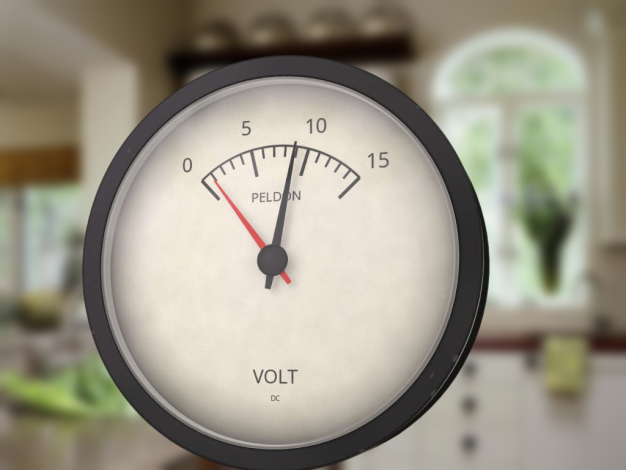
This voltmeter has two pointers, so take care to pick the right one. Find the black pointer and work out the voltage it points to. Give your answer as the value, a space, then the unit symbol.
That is 9 V
